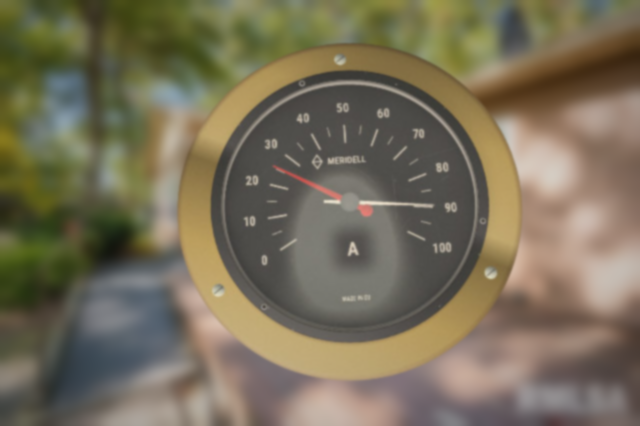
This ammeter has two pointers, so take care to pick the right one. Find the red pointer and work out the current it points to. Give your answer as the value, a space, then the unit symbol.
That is 25 A
